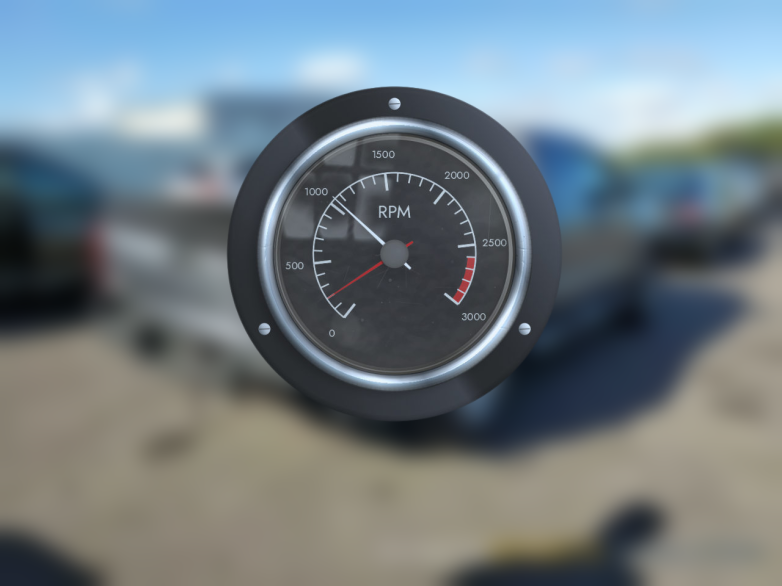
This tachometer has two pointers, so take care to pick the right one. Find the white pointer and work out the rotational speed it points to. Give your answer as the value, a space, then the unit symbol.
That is 1050 rpm
